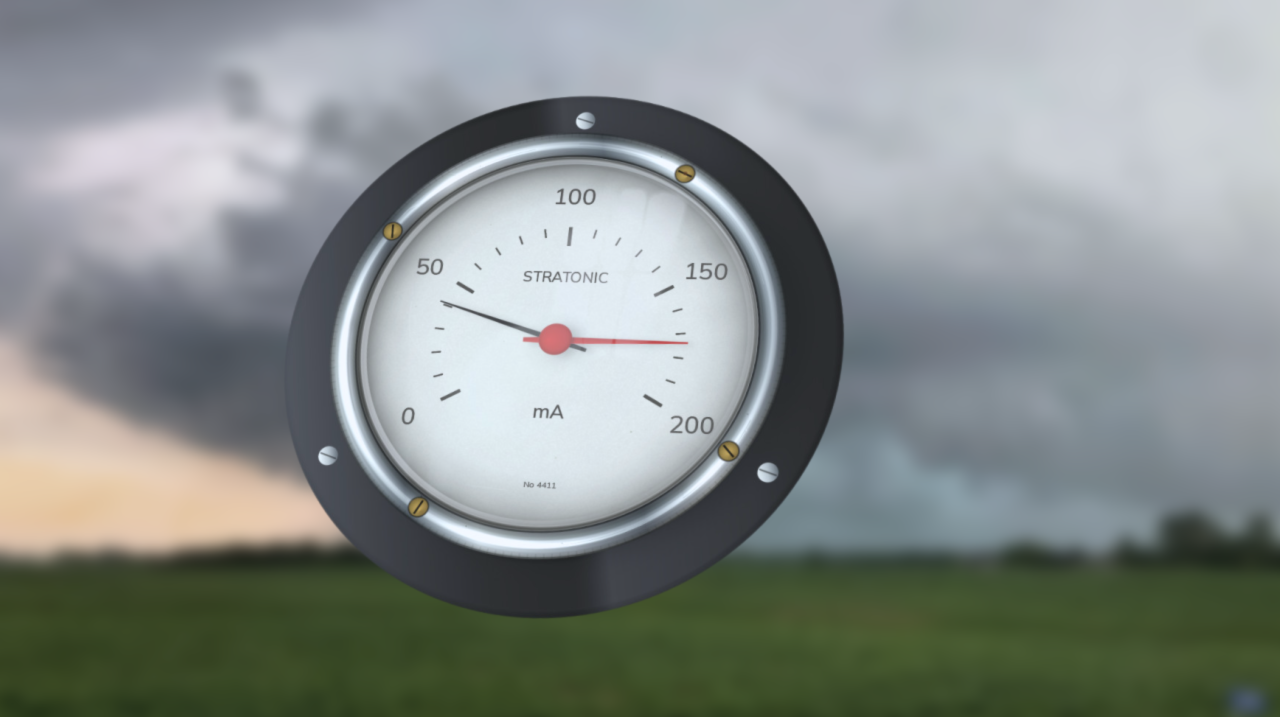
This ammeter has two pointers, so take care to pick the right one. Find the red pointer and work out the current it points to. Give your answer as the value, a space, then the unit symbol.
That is 175 mA
